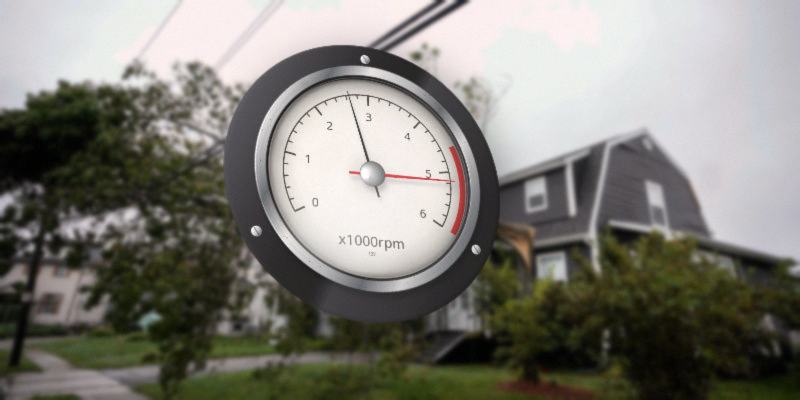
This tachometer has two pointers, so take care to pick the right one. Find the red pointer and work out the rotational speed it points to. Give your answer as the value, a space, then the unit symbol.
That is 5200 rpm
